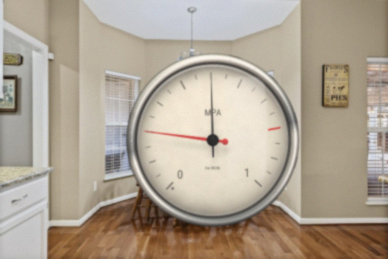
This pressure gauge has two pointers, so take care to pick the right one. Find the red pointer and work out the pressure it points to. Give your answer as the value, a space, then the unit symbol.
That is 0.2 MPa
